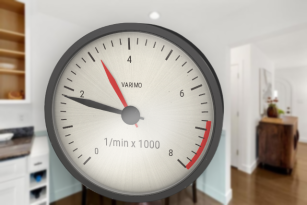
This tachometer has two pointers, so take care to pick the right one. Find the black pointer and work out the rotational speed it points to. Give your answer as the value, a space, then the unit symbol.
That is 1800 rpm
